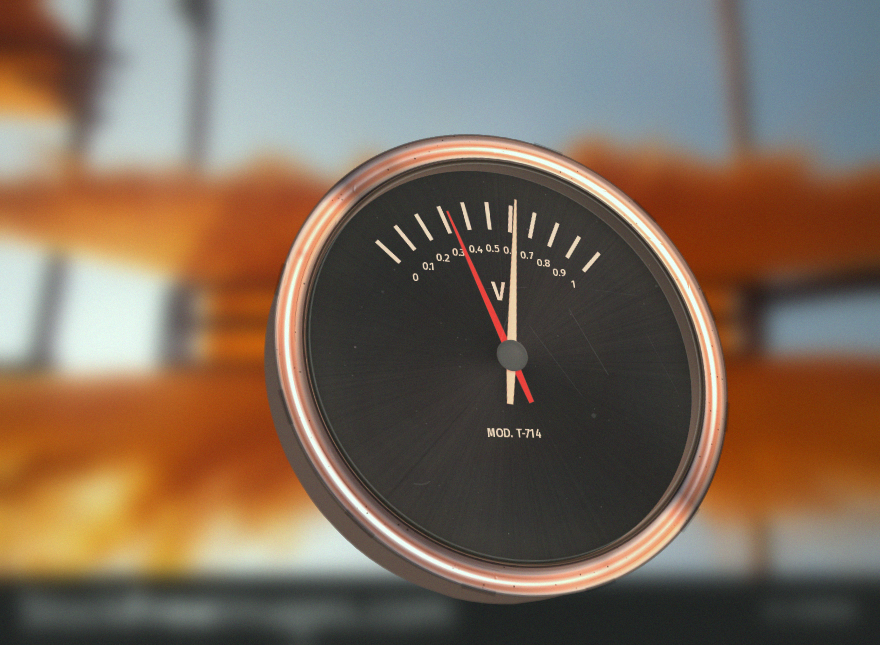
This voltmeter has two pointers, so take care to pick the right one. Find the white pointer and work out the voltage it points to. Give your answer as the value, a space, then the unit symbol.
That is 0.6 V
